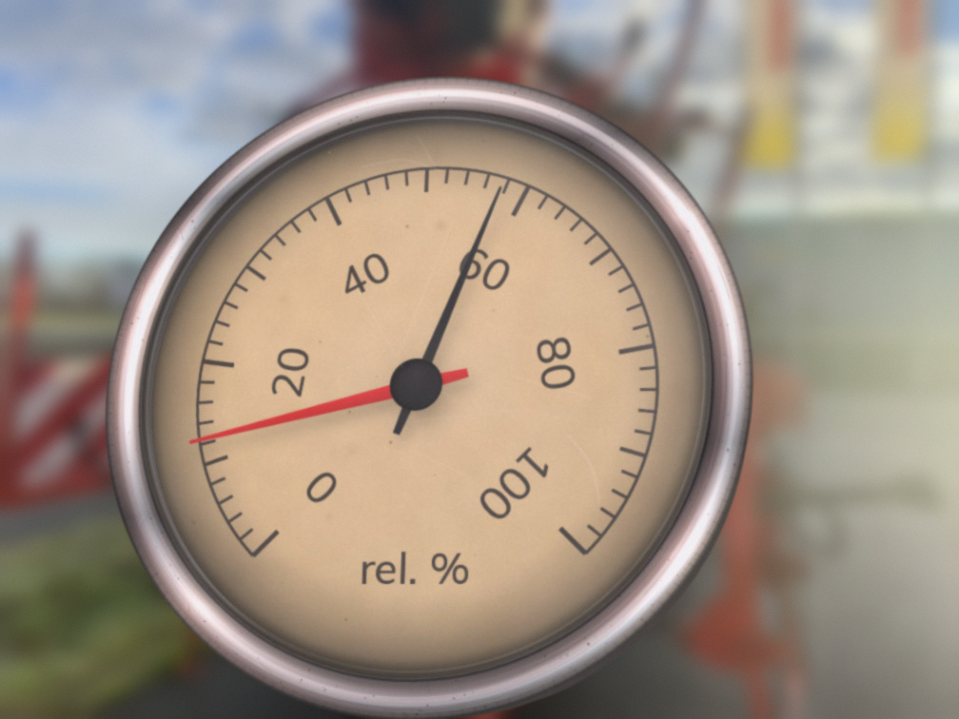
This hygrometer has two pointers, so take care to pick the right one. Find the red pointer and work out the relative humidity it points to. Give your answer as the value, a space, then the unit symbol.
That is 12 %
